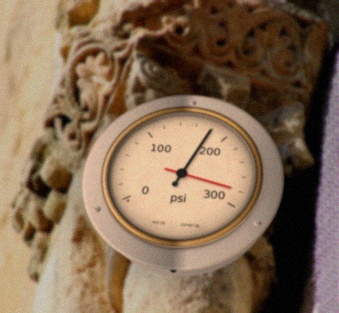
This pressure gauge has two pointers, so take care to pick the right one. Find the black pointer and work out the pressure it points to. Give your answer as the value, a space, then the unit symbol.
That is 180 psi
